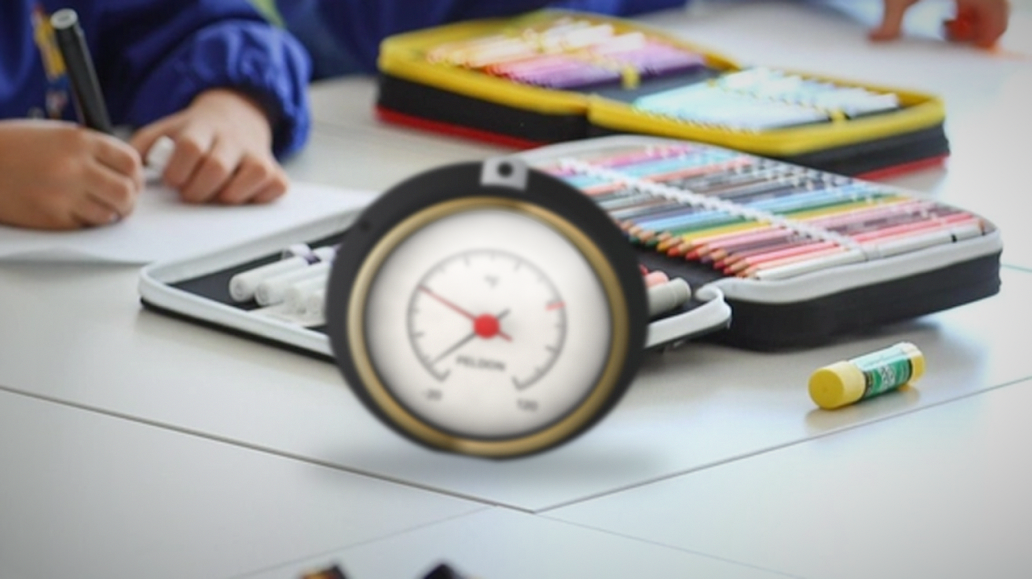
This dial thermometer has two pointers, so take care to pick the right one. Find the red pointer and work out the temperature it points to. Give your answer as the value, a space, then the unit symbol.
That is 20 °F
